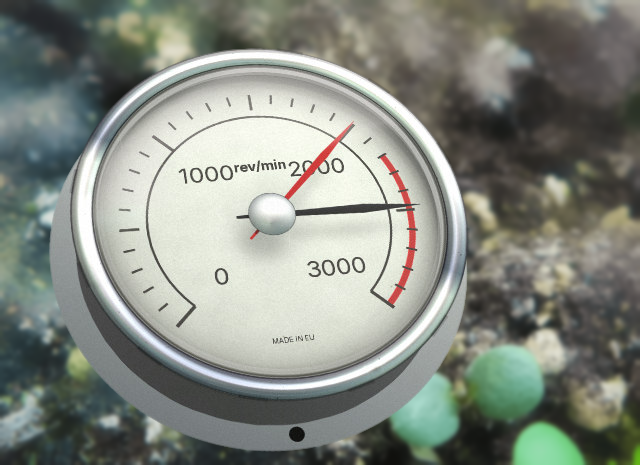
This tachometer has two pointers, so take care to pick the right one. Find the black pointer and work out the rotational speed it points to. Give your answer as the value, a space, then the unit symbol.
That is 2500 rpm
